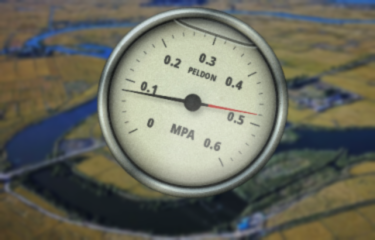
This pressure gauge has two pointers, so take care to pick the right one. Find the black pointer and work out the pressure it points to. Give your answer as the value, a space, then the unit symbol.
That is 0.08 MPa
